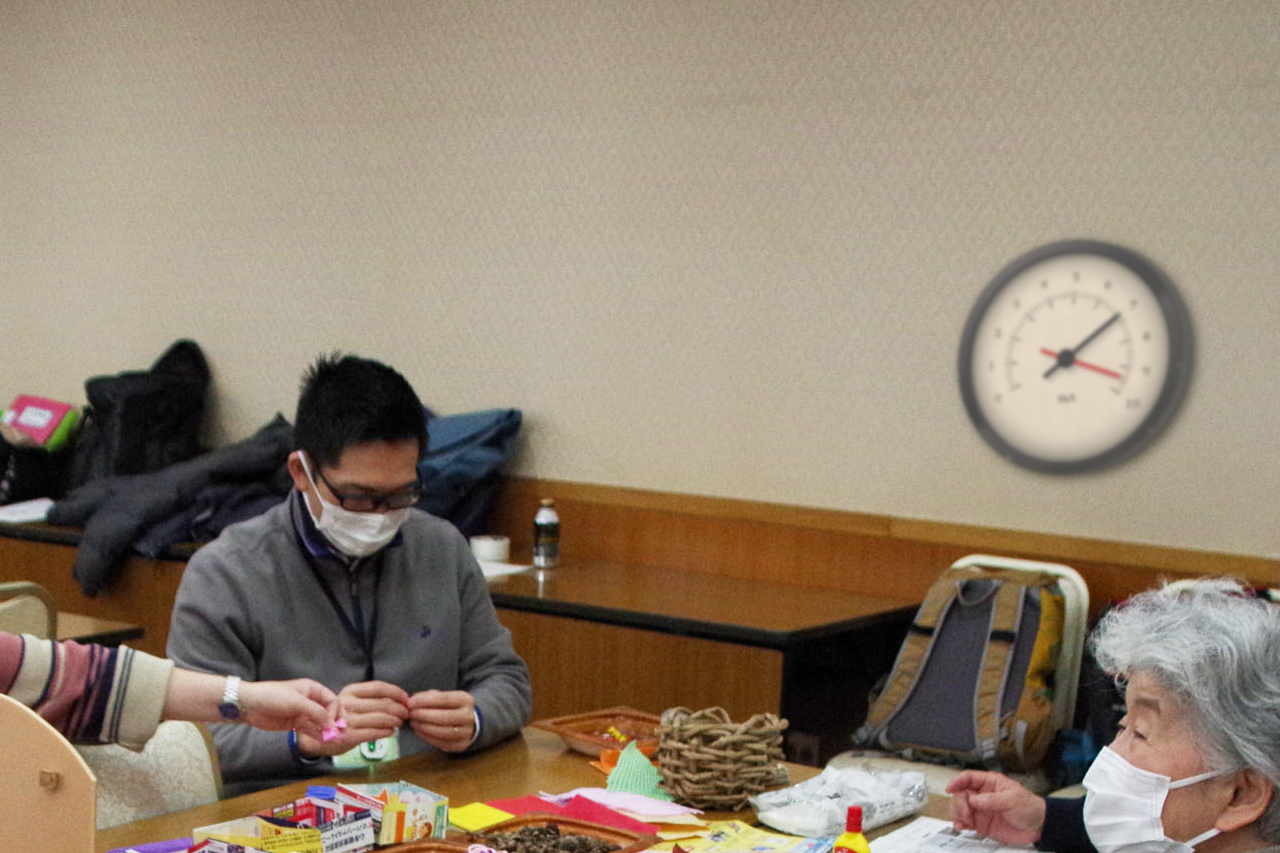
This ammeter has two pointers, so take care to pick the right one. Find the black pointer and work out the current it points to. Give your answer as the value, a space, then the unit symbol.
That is 7 mA
